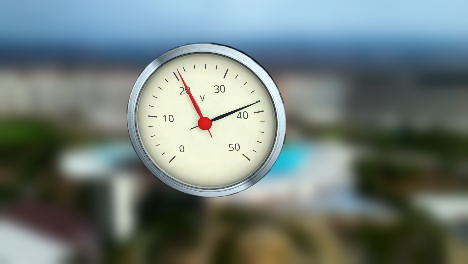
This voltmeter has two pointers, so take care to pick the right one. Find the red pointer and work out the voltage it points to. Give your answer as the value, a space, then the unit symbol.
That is 21 V
